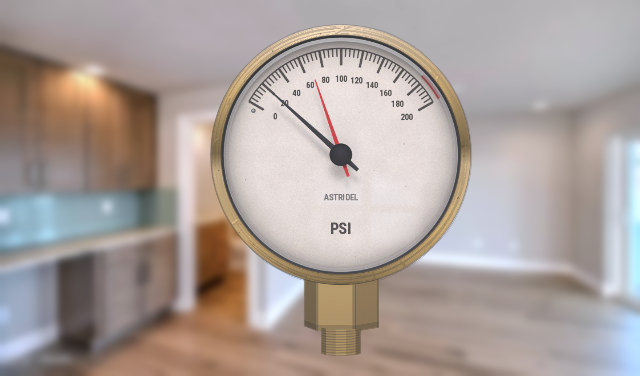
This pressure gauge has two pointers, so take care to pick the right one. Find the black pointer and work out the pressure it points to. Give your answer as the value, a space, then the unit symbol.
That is 20 psi
